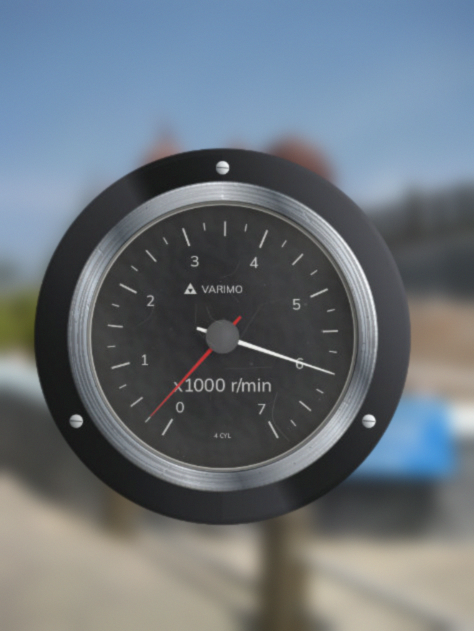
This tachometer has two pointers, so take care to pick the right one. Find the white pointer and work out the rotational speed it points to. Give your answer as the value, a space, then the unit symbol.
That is 6000 rpm
